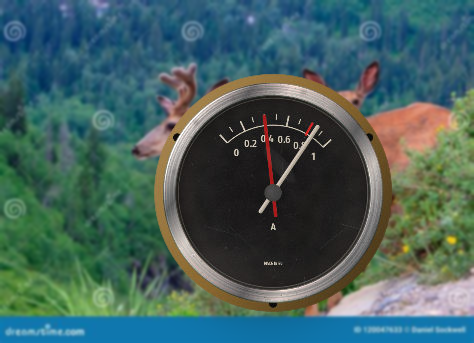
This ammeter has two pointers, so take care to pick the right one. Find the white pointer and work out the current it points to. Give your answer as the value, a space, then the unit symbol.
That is 0.85 A
